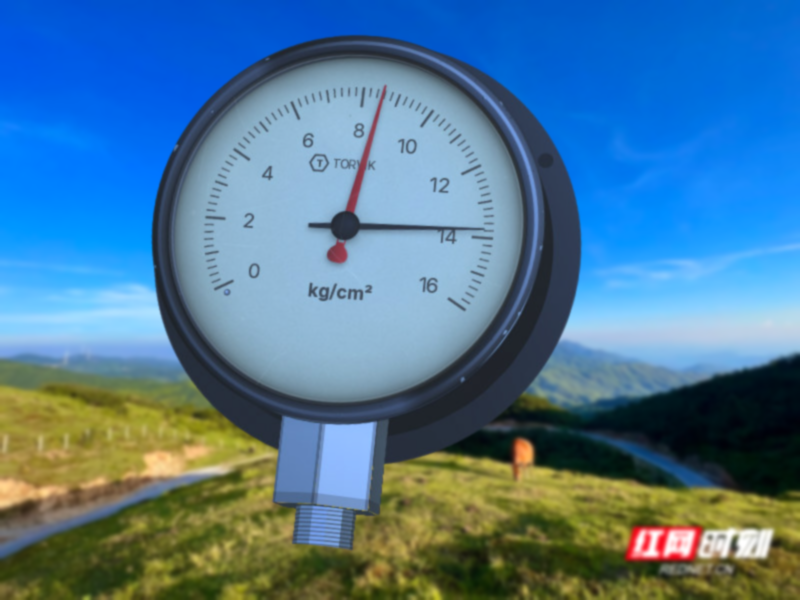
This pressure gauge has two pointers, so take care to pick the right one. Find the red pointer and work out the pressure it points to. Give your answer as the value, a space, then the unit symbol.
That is 8.6 kg/cm²
